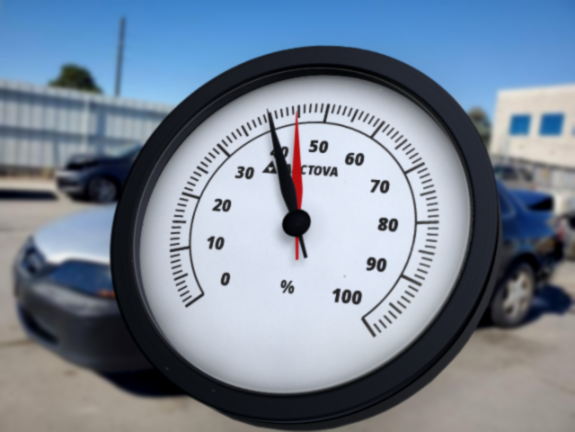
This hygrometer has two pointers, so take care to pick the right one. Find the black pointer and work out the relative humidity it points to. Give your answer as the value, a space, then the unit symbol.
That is 40 %
